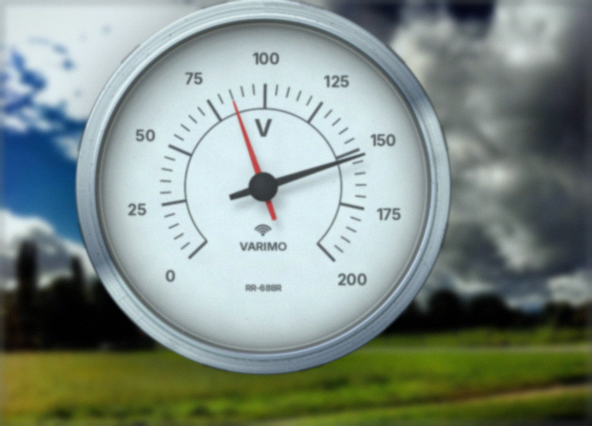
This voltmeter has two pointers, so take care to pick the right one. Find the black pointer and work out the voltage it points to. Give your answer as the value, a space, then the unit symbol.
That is 152.5 V
